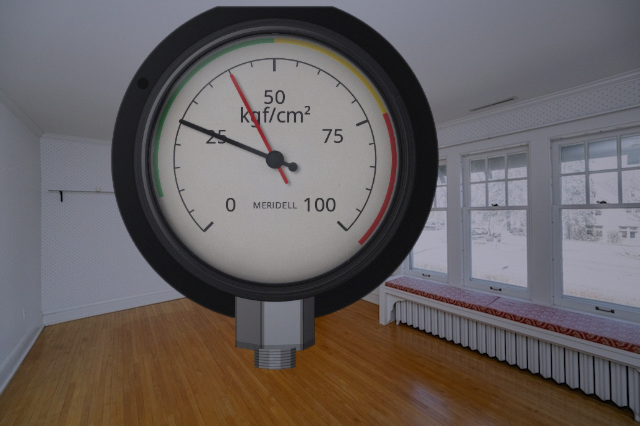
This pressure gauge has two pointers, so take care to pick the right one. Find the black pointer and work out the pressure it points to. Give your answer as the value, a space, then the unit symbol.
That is 25 kg/cm²
